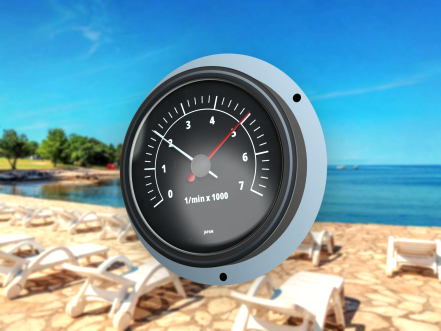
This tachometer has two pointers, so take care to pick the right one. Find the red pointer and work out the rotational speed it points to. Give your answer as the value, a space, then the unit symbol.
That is 5000 rpm
